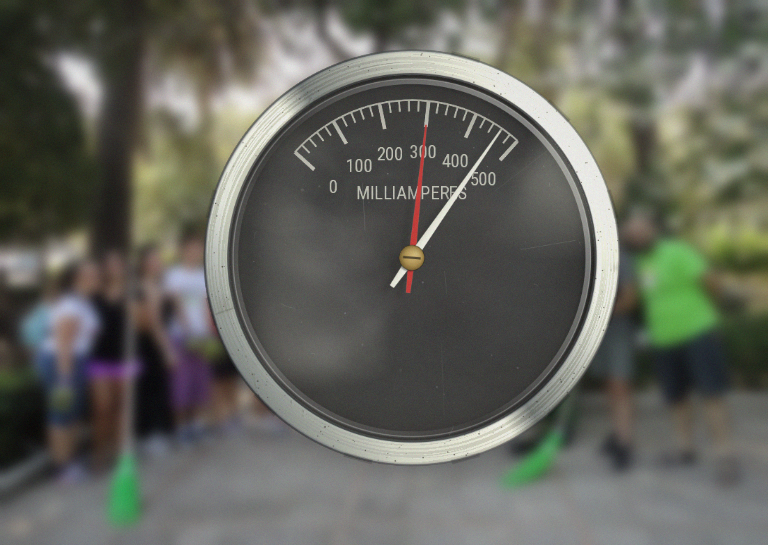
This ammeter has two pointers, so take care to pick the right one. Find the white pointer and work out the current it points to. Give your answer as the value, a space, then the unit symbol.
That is 460 mA
